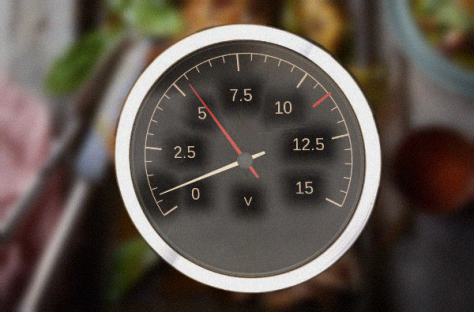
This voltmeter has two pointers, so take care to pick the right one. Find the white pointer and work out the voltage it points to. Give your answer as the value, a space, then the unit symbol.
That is 0.75 V
